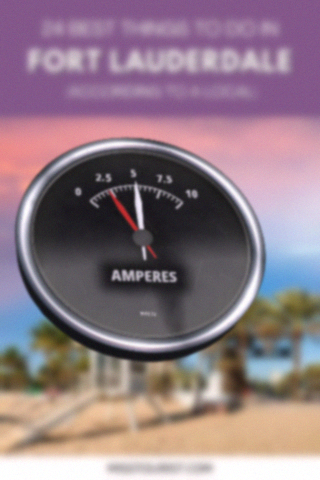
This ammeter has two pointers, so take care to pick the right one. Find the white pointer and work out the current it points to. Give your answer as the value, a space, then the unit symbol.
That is 5 A
